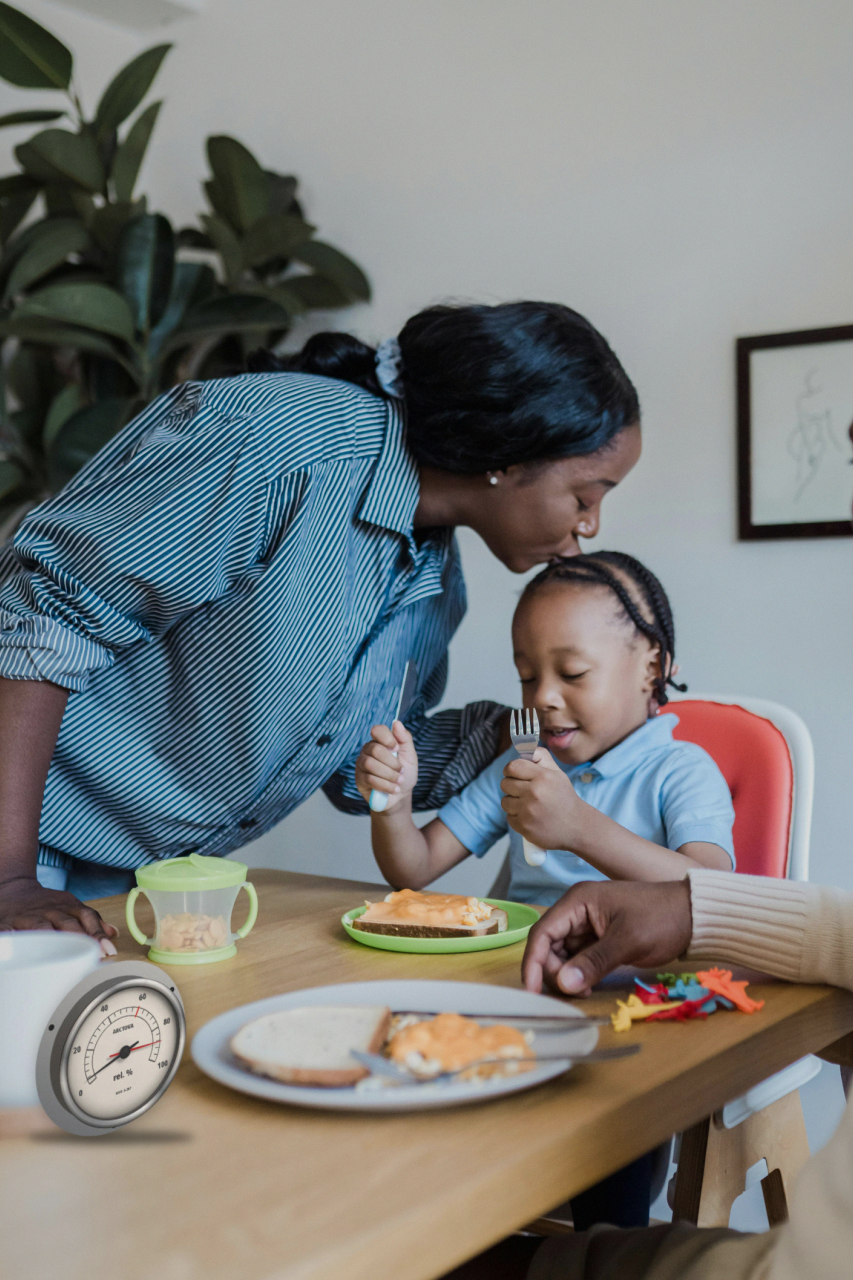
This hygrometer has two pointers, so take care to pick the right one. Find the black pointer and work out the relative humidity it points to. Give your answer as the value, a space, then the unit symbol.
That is 4 %
